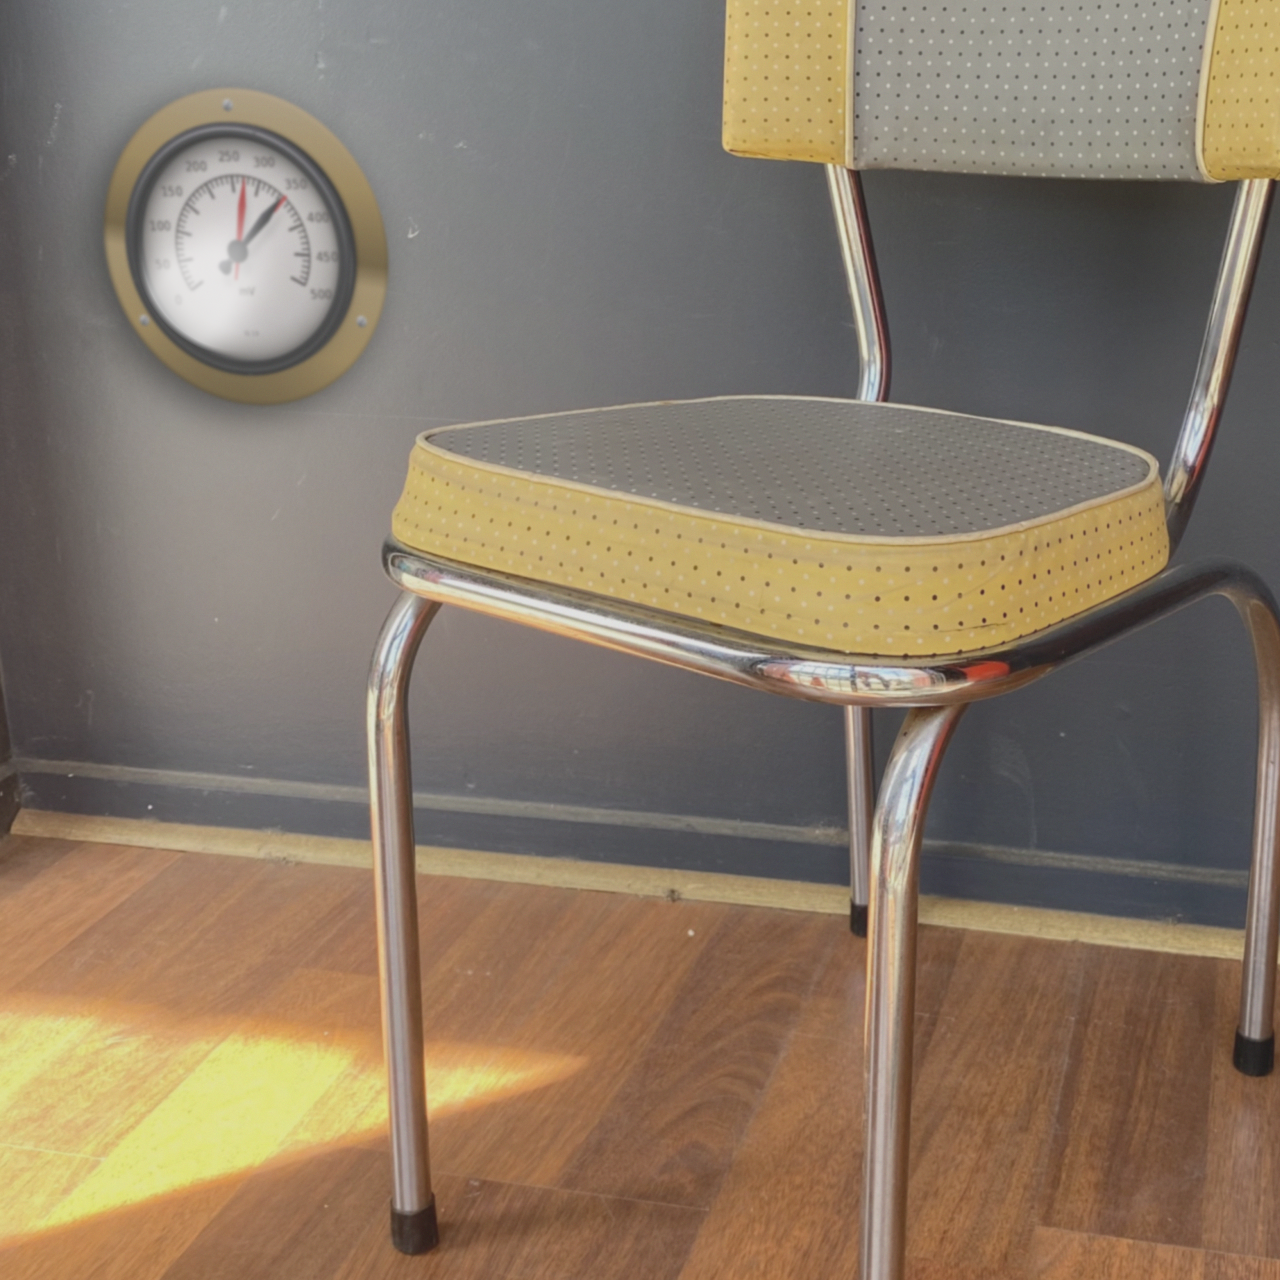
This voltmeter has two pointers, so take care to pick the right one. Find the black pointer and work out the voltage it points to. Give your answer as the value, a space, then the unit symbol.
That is 350 mV
